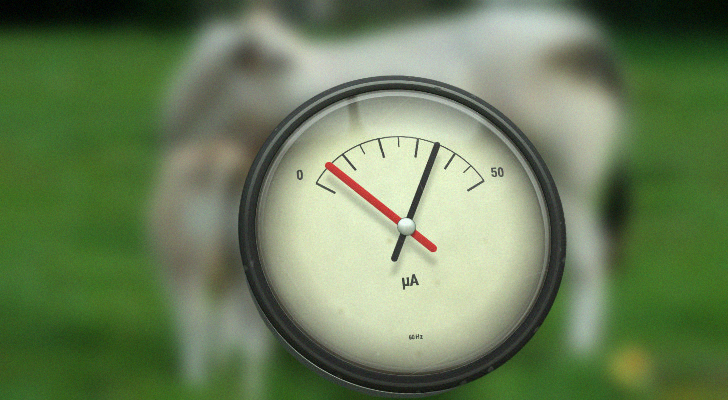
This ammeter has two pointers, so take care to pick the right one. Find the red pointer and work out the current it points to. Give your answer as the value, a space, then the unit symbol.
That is 5 µA
